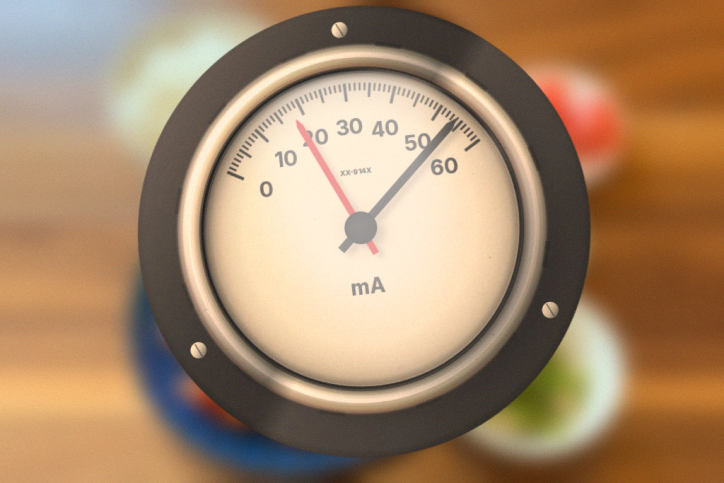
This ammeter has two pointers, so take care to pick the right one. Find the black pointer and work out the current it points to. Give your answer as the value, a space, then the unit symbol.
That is 54 mA
